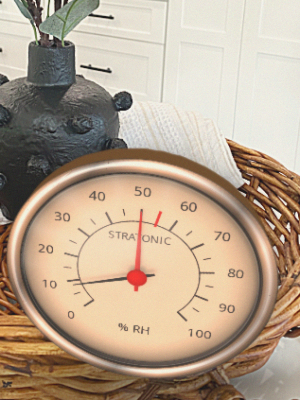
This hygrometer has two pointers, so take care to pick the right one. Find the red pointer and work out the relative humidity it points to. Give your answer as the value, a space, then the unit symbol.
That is 50 %
